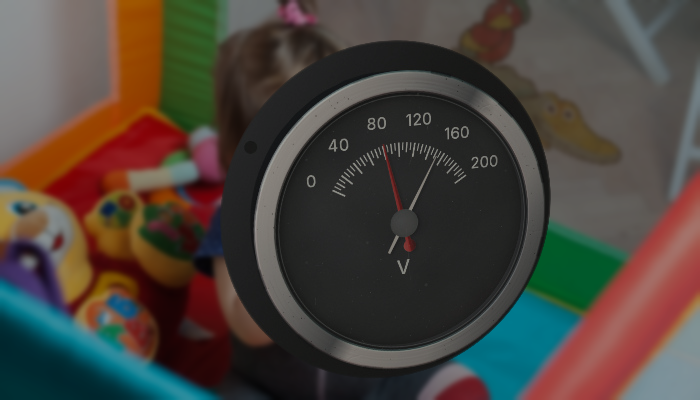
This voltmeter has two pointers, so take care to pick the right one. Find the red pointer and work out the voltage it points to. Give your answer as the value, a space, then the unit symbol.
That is 80 V
